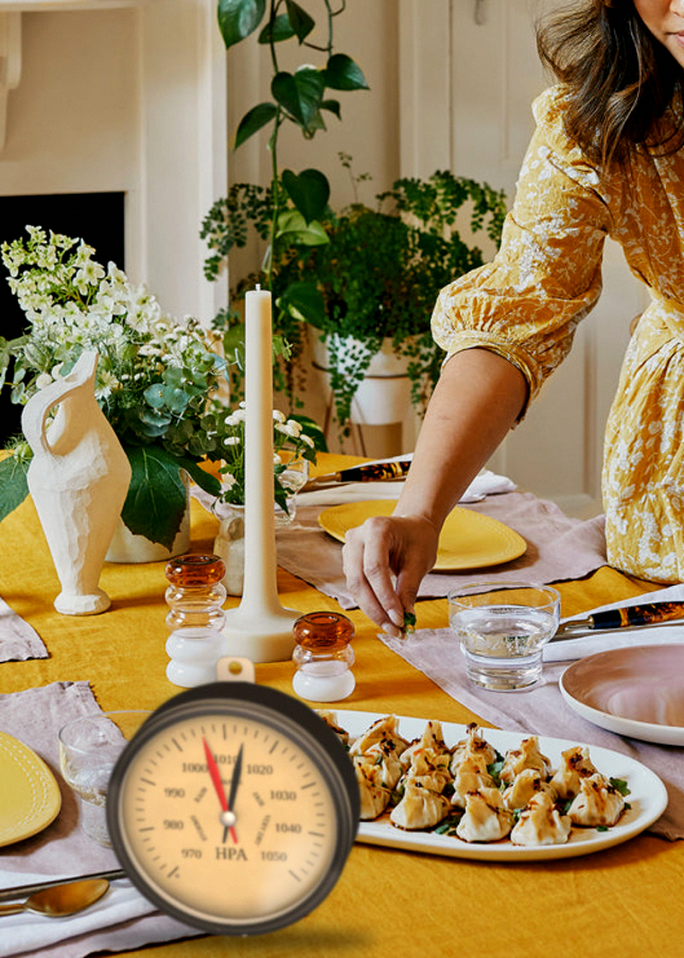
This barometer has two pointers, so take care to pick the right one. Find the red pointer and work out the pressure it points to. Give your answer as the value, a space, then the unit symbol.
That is 1006 hPa
